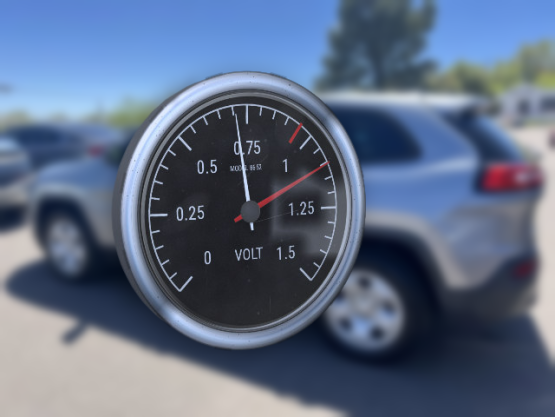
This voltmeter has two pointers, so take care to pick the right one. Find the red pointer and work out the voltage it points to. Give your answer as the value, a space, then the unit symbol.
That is 1.1 V
